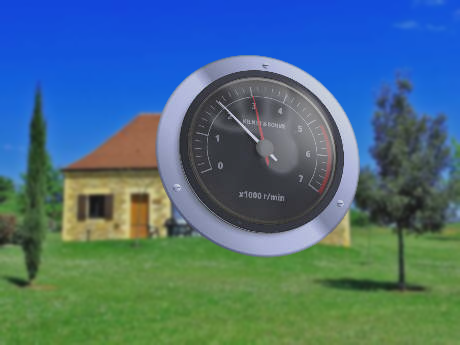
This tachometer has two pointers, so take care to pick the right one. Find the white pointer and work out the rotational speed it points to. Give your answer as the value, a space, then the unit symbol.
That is 2000 rpm
